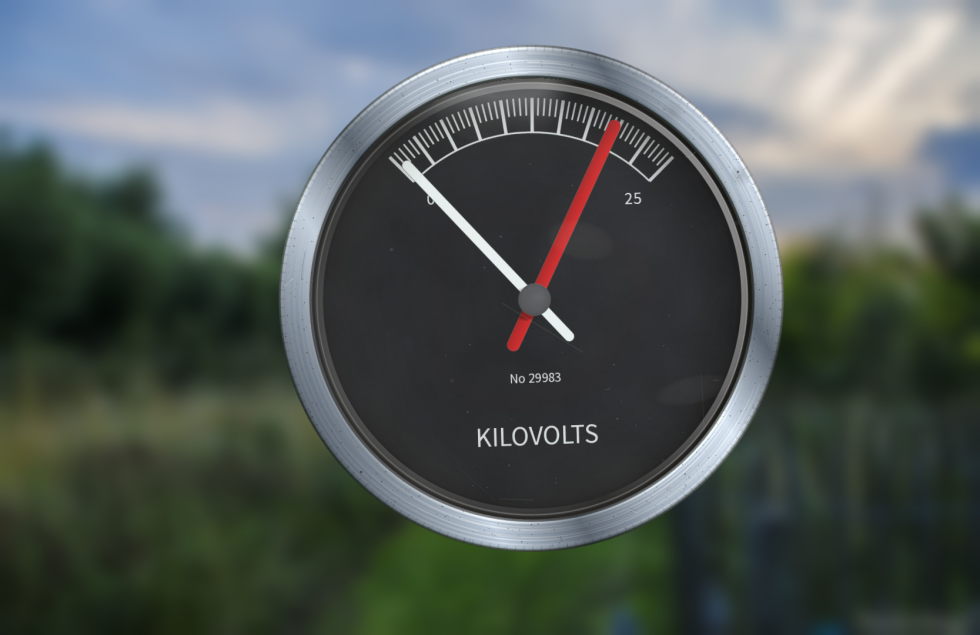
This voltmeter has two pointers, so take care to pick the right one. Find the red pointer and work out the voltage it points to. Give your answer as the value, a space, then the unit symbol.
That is 19.5 kV
